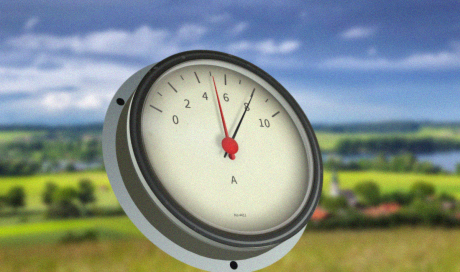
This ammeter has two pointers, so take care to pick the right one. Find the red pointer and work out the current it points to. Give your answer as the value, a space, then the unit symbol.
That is 5 A
